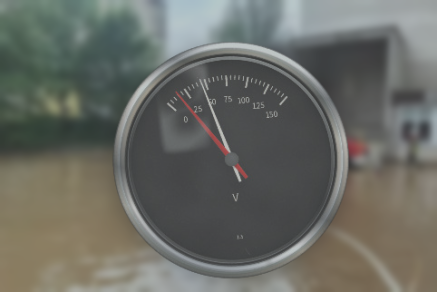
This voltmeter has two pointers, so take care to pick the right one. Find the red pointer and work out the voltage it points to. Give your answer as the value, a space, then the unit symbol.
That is 15 V
